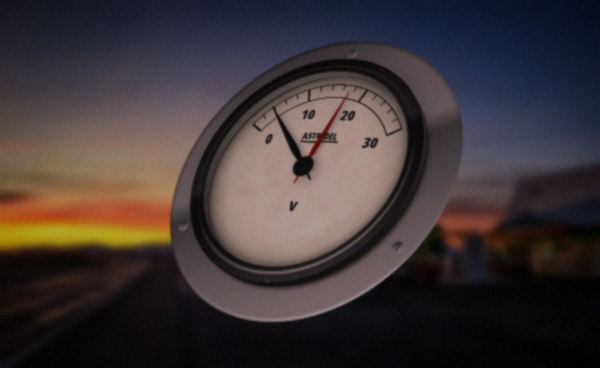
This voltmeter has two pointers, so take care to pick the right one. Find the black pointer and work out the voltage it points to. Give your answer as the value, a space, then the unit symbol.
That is 4 V
